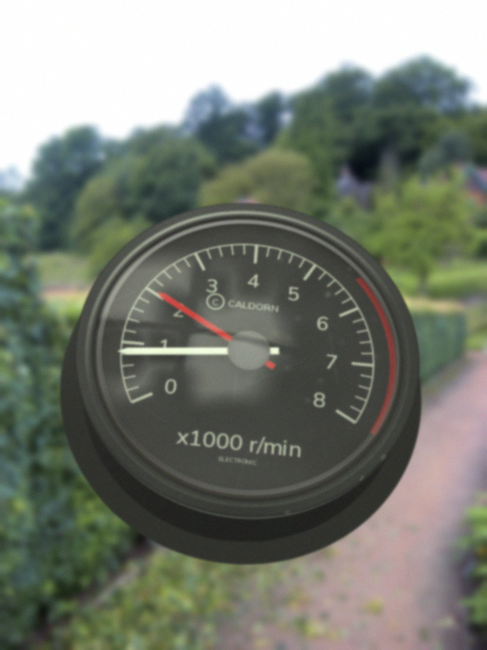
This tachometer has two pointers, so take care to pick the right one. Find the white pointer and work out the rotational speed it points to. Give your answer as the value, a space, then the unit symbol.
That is 800 rpm
